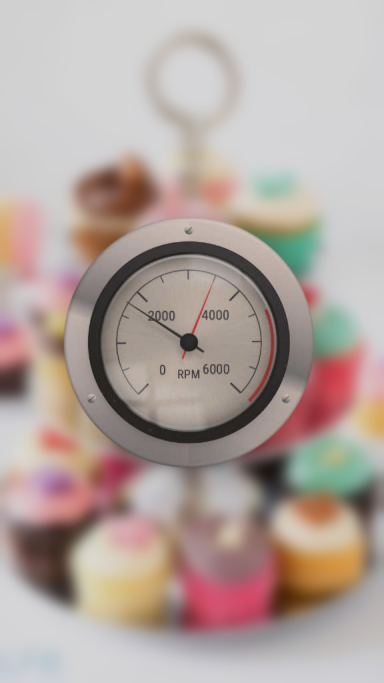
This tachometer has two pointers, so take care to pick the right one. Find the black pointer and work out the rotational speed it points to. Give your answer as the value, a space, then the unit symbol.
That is 1750 rpm
